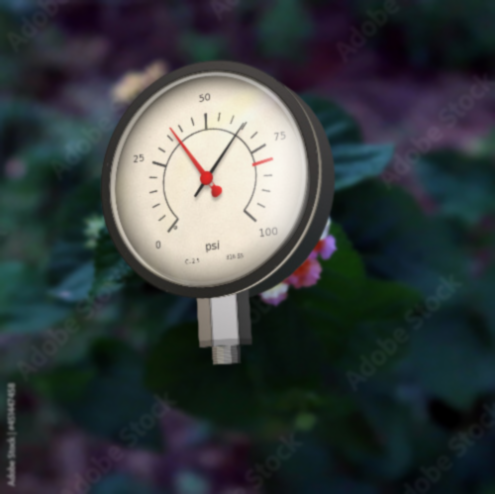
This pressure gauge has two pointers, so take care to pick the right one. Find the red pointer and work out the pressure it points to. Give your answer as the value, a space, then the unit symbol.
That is 37.5 psi
